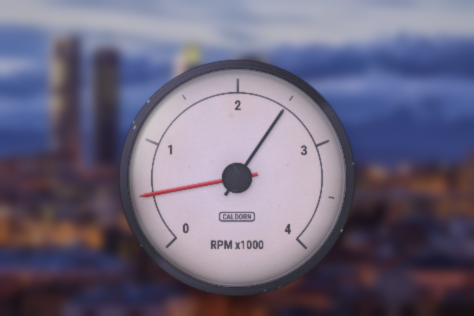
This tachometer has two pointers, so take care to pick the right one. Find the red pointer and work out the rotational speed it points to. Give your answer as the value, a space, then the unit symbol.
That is 500 rpm
